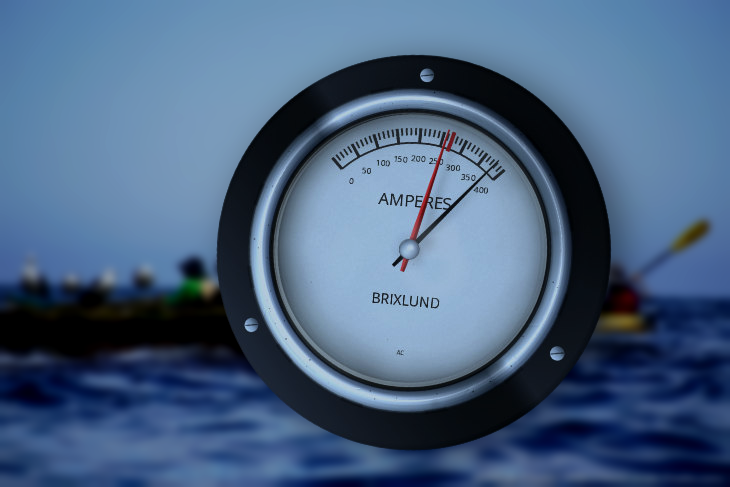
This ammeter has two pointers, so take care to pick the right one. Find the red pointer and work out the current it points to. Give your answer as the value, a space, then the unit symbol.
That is 260 A
